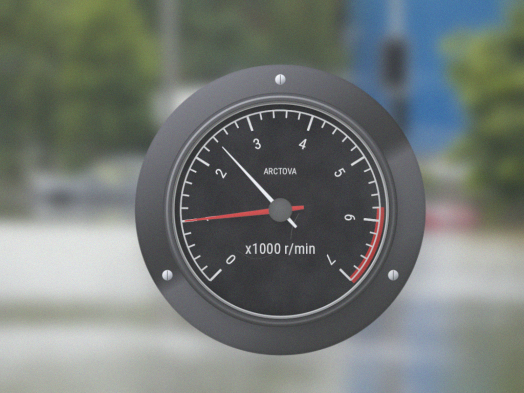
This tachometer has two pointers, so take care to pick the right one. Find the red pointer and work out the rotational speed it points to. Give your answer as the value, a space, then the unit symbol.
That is 1000 rpm
